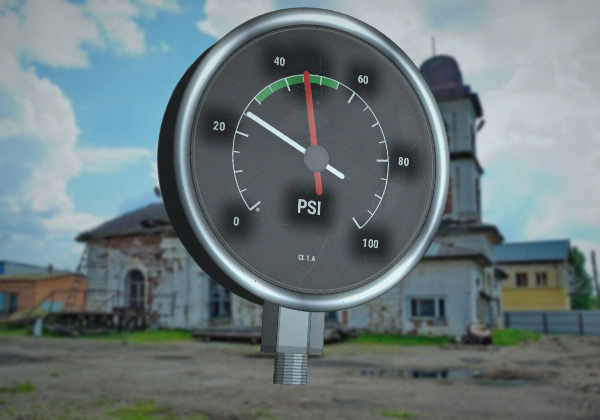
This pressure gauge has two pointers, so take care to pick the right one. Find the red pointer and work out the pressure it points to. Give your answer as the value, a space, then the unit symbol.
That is 45 psi
